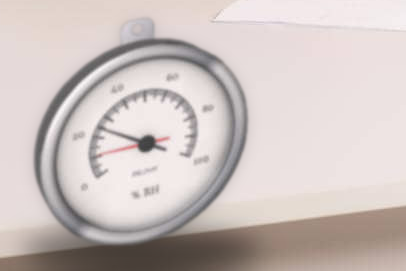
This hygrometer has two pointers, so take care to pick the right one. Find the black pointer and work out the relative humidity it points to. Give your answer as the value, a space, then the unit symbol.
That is 25 %
